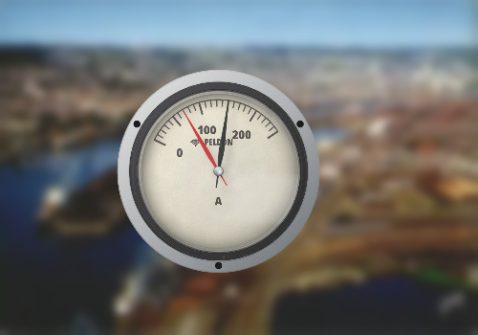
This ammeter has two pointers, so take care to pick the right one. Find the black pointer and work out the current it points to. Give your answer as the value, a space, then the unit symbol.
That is 150 A
